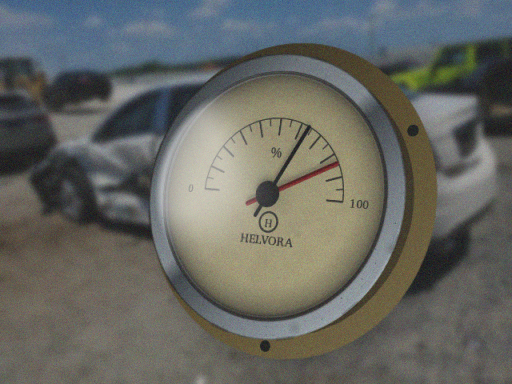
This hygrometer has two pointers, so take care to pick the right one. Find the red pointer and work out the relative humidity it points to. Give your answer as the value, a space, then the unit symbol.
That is 85 %
